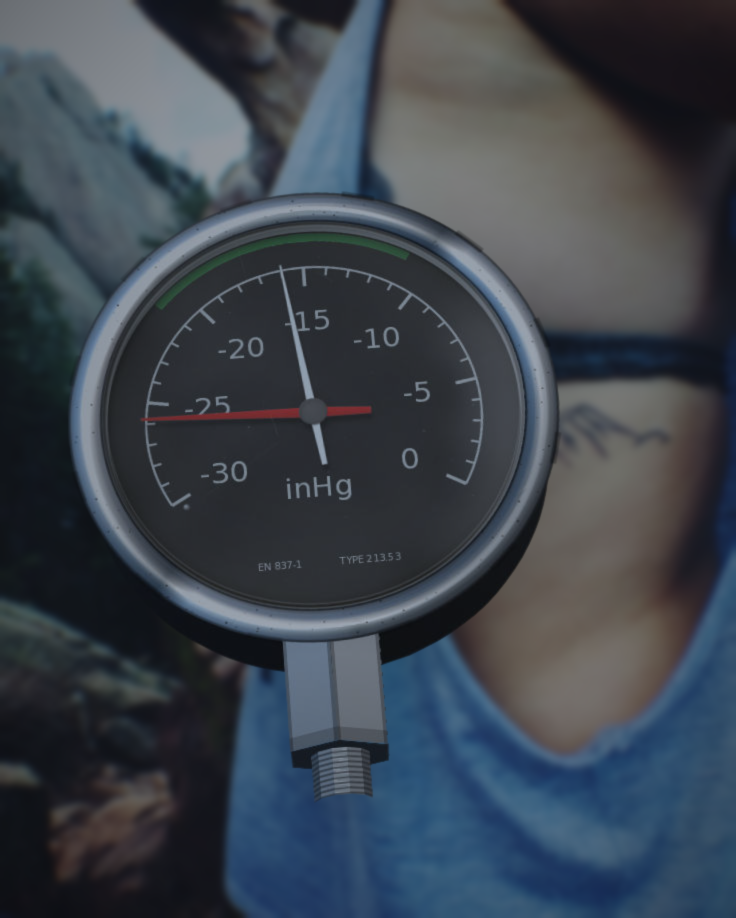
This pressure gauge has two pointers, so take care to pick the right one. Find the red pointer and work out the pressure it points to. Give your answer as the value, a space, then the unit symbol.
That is -26 inHg
